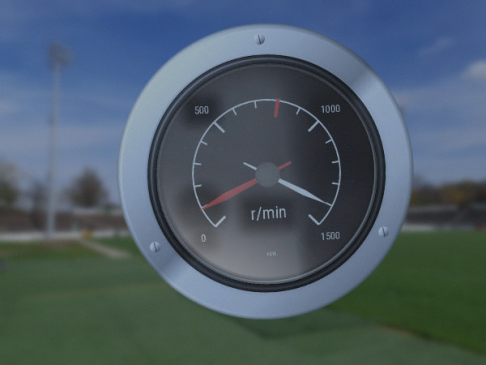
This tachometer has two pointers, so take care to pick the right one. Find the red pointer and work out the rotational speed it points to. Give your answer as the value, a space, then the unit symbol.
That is 100 rpm
